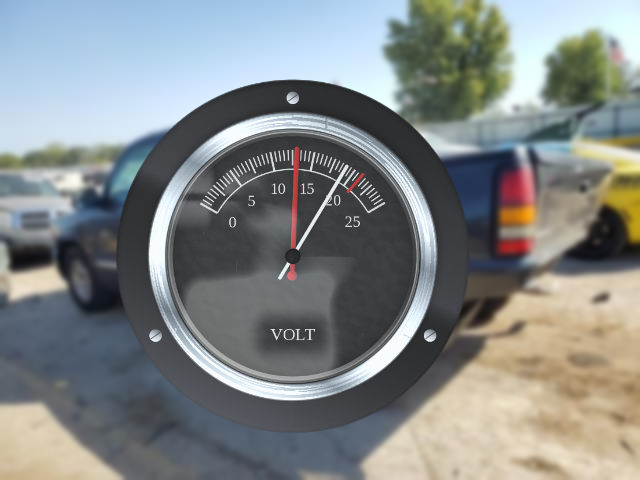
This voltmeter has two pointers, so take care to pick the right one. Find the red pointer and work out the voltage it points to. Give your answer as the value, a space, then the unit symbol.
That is 13 V
